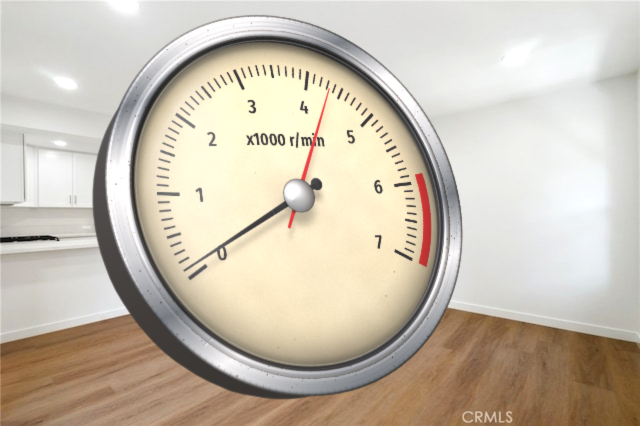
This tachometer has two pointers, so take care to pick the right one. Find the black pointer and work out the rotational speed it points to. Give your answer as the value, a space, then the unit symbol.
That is 100 rpm
